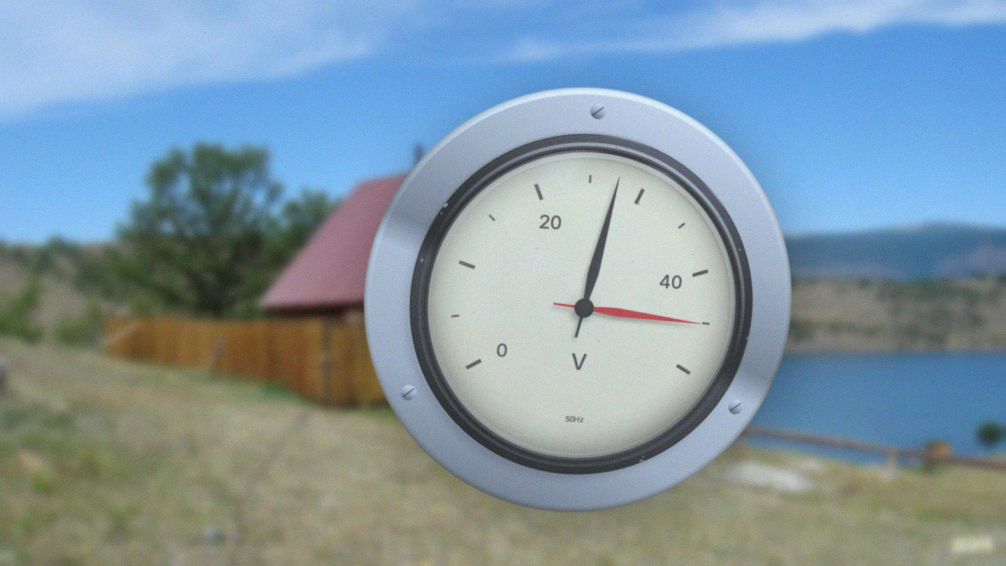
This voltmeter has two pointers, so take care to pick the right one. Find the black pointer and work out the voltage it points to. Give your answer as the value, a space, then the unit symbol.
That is 27.5 V
